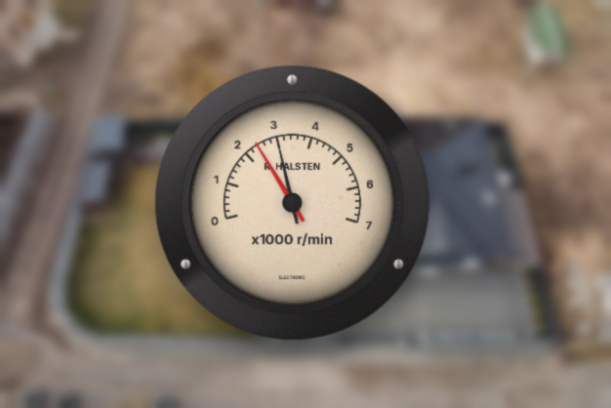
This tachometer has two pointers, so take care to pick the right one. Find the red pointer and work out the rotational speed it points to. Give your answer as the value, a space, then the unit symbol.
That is 2400 rpm
